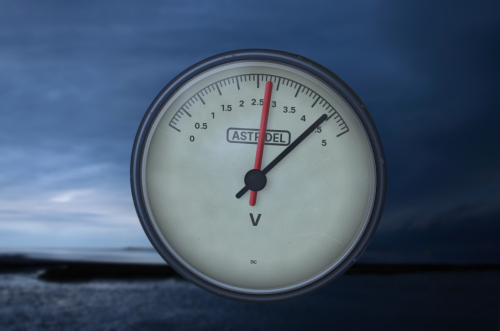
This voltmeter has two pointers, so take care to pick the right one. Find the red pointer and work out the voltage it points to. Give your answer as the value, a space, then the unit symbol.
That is 2.8 V
